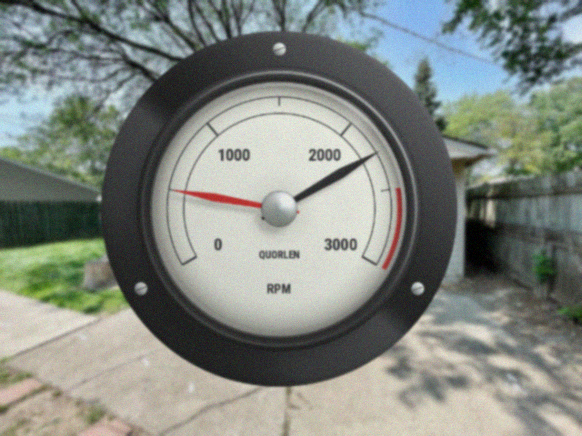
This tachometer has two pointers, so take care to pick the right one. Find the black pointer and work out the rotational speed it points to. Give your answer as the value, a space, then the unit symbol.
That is 2250 rpm
